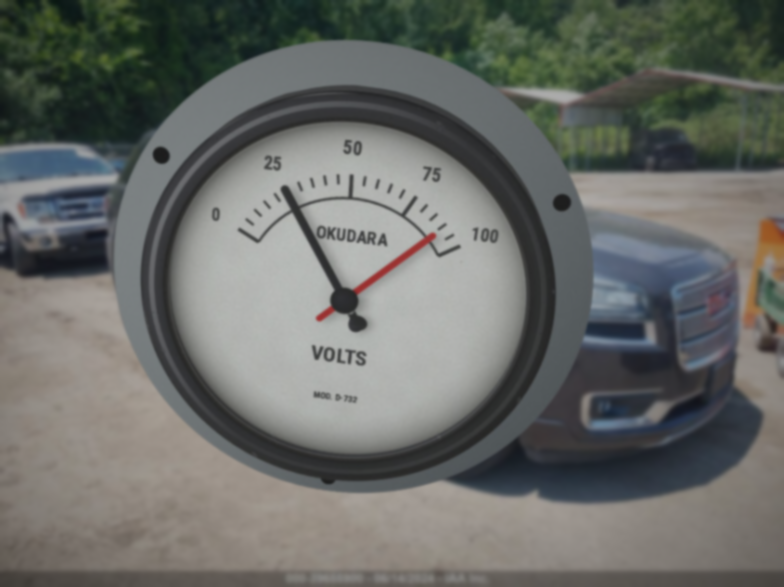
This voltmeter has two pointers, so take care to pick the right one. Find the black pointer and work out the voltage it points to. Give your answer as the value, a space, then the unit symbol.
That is 25 V
